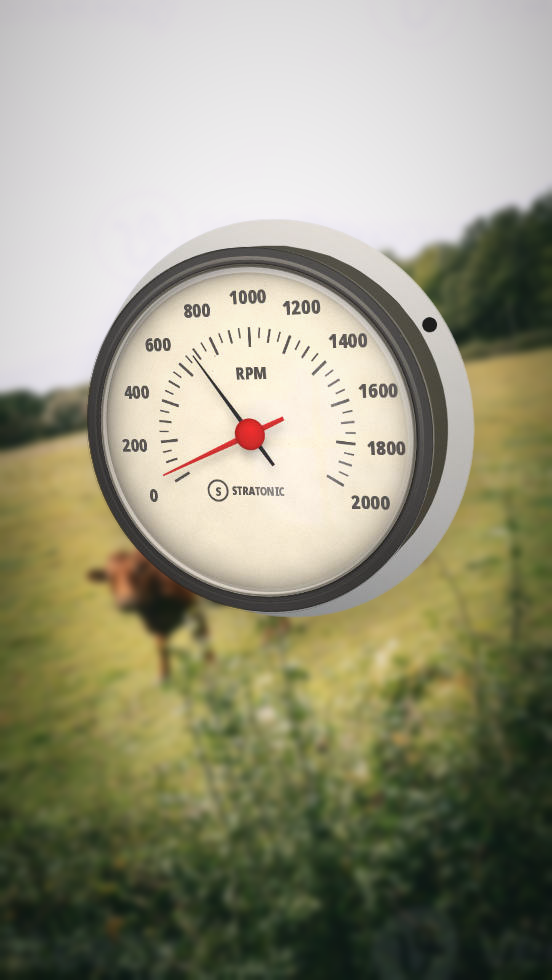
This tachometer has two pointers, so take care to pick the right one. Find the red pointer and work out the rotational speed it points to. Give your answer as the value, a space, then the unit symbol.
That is 50 rpm
